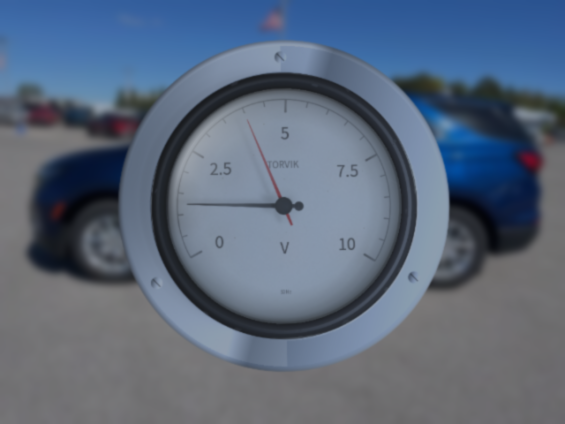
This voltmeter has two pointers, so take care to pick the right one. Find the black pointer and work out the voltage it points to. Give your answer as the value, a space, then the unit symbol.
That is 1.25 V
